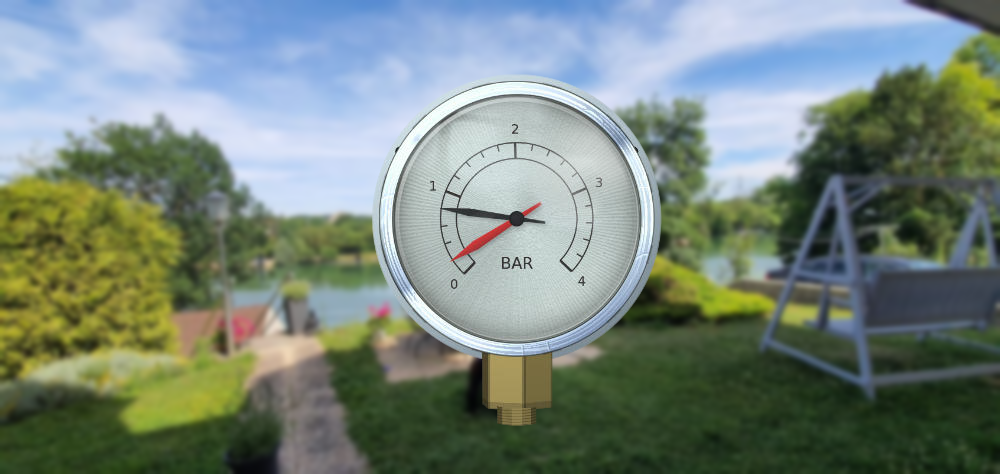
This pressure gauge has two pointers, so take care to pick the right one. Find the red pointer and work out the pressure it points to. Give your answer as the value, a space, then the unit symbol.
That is 0.2 bar
